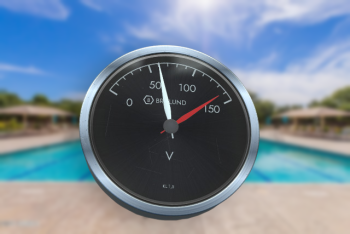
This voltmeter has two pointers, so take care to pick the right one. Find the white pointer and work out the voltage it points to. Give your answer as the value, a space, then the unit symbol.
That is 60 V
